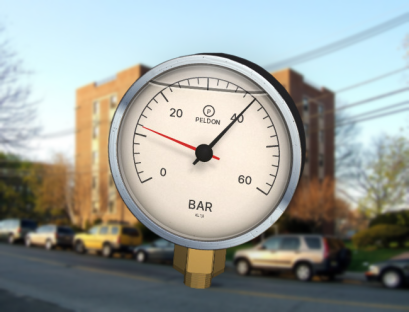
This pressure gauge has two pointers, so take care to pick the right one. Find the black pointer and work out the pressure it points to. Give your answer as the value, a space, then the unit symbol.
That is 40 bar
